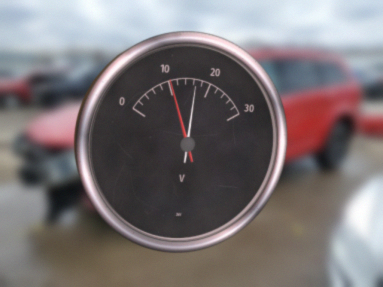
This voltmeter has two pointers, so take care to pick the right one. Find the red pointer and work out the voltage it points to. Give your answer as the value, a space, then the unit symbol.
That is 10 V
